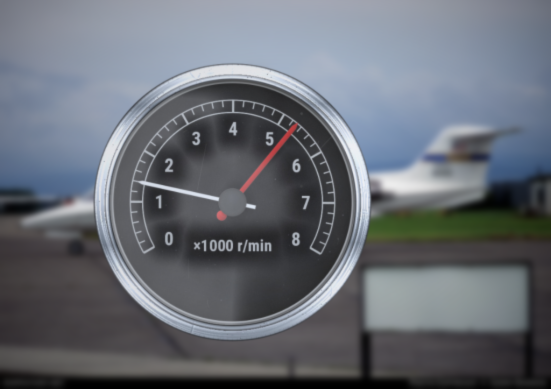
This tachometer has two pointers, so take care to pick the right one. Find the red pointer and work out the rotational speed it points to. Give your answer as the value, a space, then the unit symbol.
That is 5300 rpm
